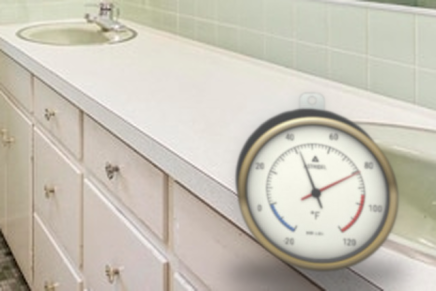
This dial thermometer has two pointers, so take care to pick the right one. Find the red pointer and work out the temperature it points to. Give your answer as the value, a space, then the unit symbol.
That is 80 °F
